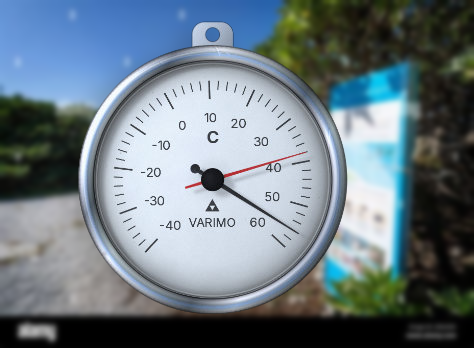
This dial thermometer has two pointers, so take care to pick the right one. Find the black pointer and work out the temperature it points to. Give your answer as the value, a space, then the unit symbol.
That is 56 °C
